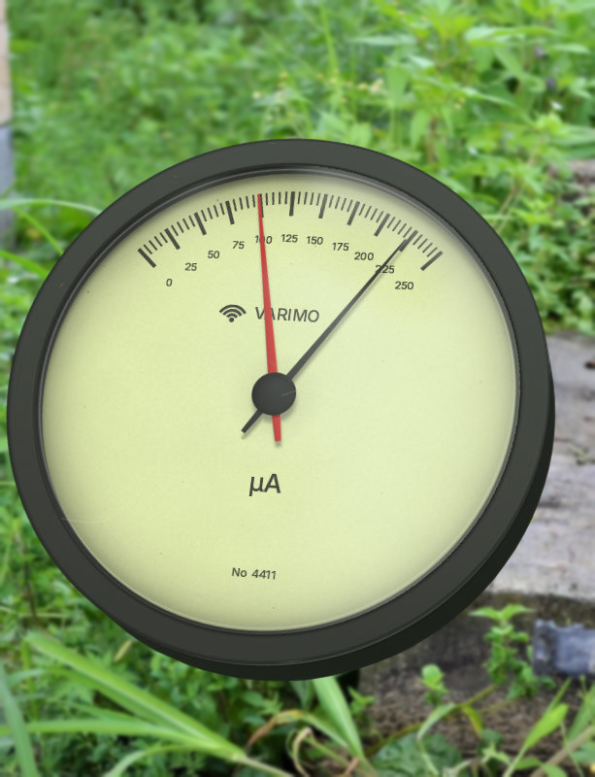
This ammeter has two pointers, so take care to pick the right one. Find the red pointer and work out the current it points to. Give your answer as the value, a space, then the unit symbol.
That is 100 µA
